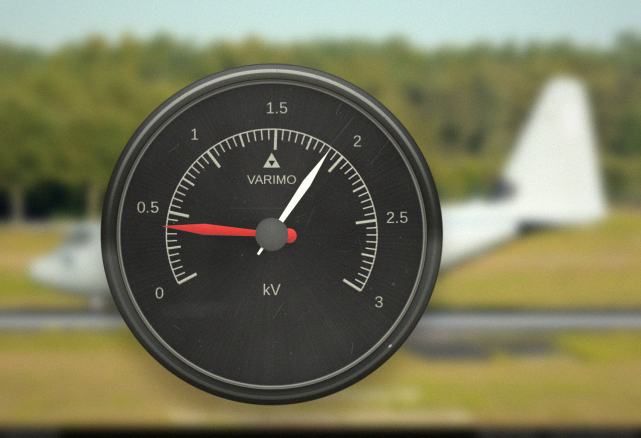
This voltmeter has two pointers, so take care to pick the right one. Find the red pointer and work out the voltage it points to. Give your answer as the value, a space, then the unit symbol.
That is 0.4 kV
